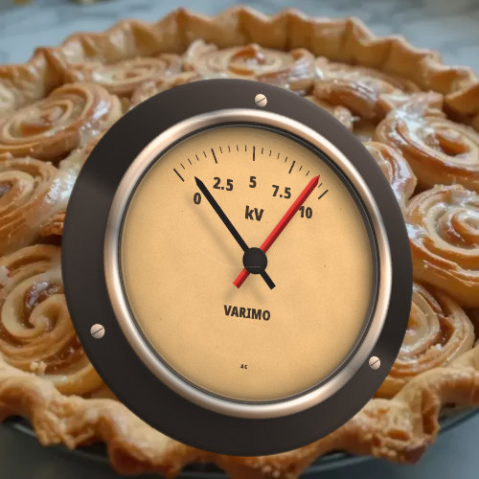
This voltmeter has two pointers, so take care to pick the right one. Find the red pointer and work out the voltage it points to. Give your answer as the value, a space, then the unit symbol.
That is 9 kV
